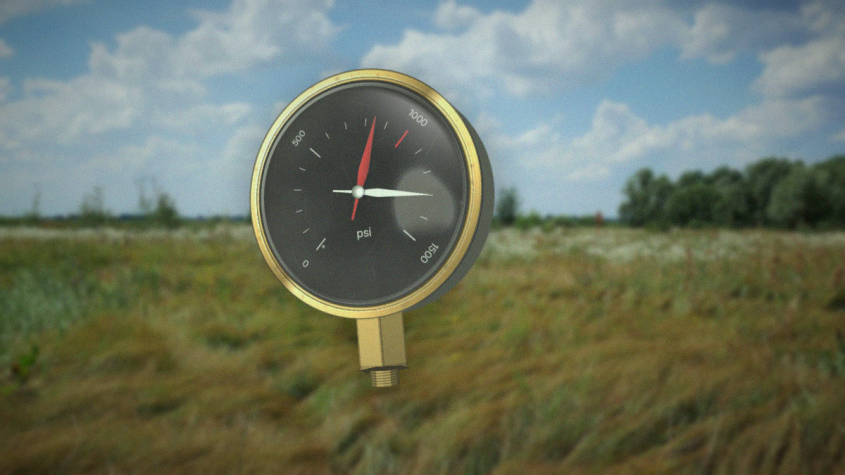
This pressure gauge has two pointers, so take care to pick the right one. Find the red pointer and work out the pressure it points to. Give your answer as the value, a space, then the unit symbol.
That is 850 psi
